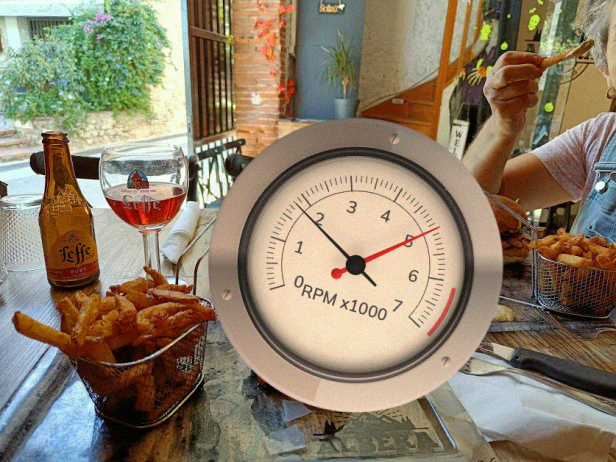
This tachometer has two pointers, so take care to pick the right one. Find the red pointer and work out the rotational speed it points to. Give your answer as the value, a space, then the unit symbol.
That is 5000 rpm
